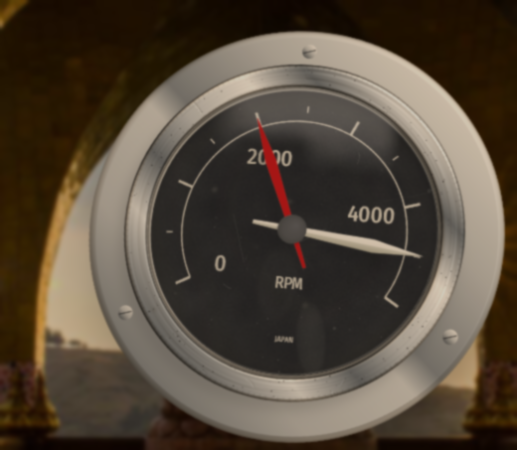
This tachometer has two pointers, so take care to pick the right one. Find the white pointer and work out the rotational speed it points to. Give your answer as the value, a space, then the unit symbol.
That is 4500 rpm
